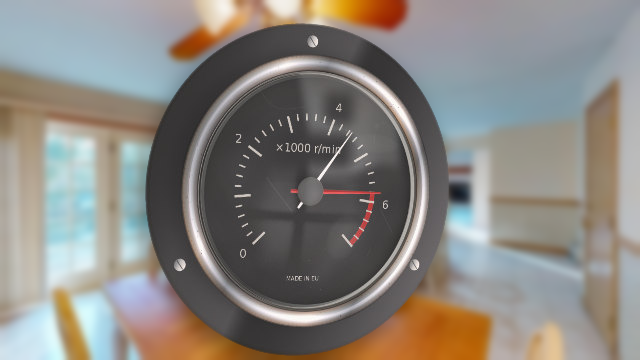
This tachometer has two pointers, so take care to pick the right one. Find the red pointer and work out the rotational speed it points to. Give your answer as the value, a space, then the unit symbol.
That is 5800 rpm
